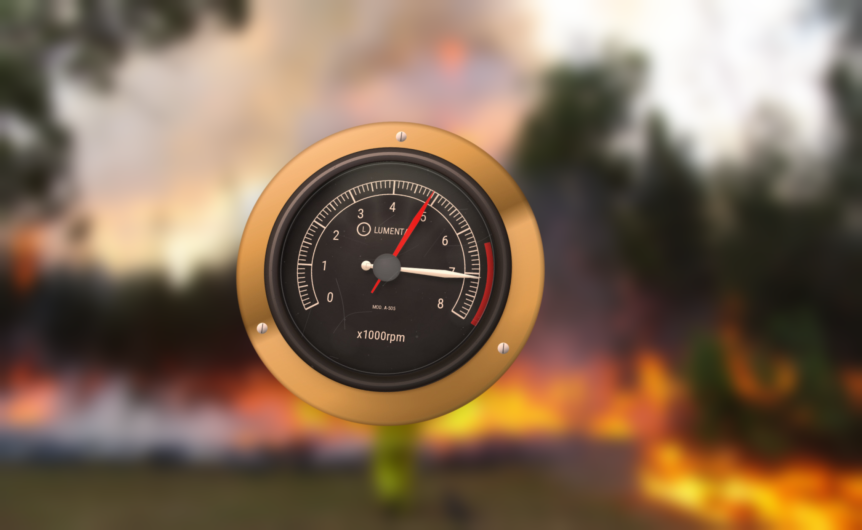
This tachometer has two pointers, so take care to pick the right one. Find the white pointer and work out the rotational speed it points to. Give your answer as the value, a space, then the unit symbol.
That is 7100 rpm
